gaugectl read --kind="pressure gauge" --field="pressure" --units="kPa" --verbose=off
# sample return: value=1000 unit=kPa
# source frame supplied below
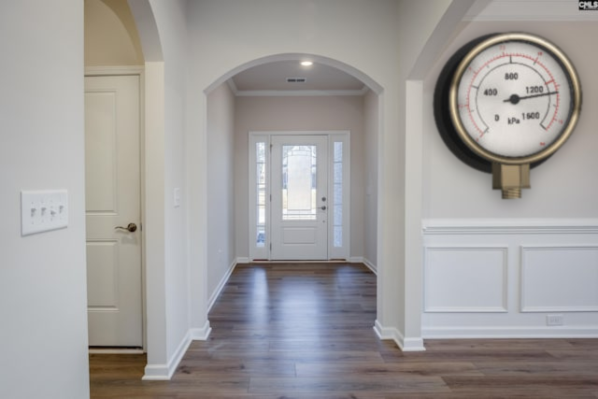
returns value=1300 unit=kPa
